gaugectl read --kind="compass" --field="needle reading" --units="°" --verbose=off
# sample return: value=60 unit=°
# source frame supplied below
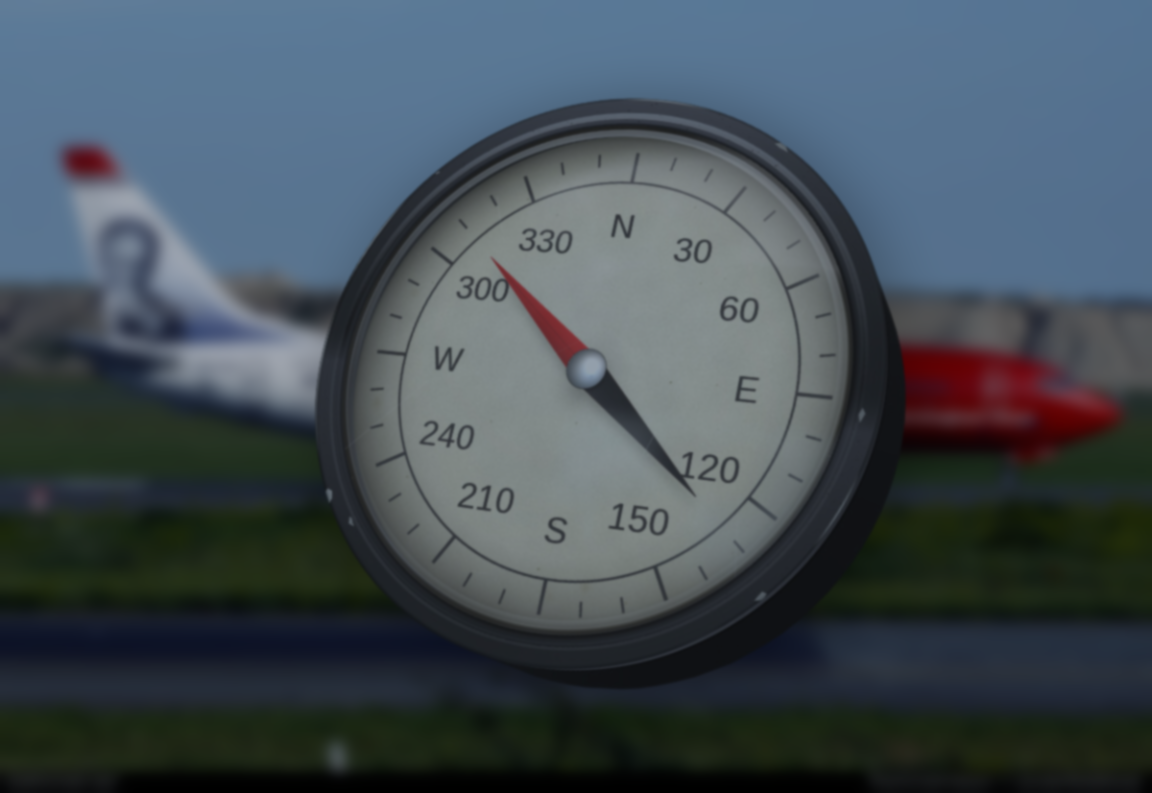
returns value=310 unit=°
